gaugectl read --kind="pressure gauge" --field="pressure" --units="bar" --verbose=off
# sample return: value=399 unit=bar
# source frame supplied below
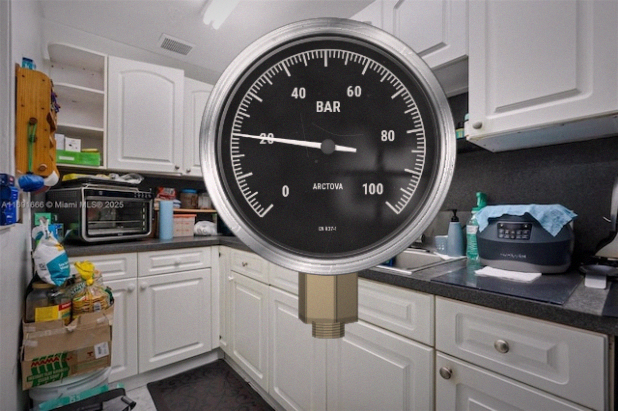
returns value=20 unit=bar
